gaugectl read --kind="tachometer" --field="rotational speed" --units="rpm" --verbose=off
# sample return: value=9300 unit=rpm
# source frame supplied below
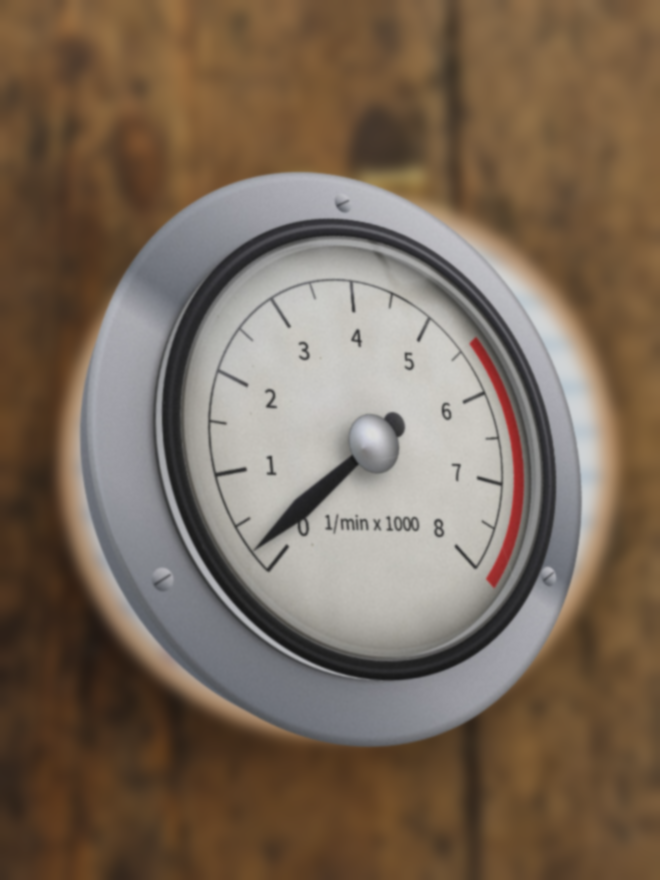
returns value=250 unit=rpm
